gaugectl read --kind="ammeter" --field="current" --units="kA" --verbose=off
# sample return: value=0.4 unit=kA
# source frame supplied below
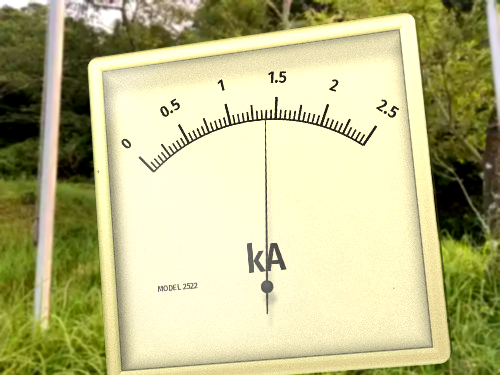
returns value=1.4 unit=kA
